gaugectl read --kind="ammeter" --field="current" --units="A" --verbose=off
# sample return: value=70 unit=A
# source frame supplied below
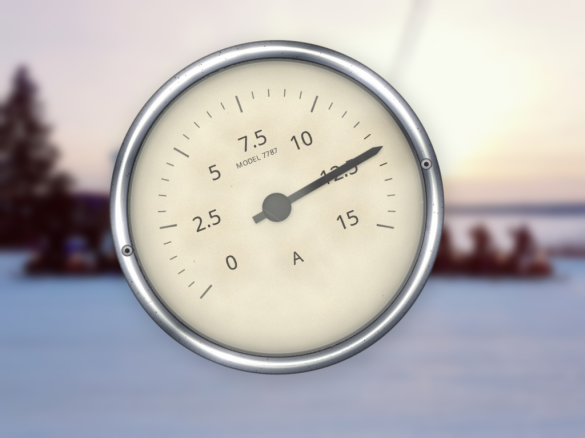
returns value=12.5 unit=A
